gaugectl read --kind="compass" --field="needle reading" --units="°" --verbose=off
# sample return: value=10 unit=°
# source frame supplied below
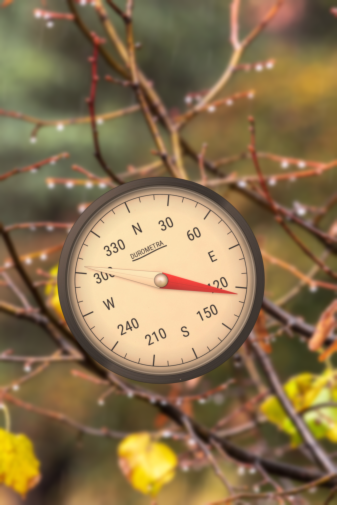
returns value=125 unit=°
